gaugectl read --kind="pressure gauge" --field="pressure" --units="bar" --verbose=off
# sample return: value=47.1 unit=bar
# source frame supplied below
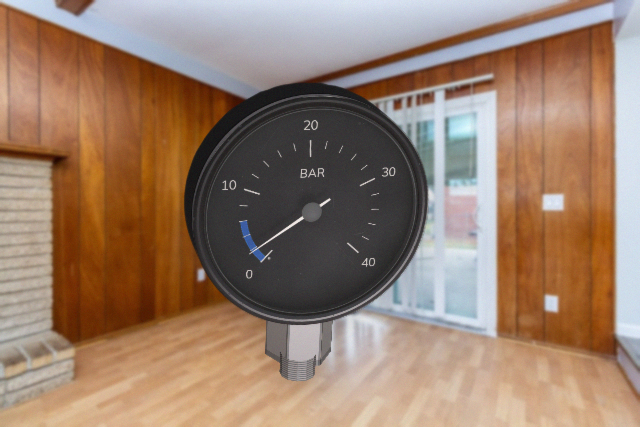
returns value=2 unit=bar
